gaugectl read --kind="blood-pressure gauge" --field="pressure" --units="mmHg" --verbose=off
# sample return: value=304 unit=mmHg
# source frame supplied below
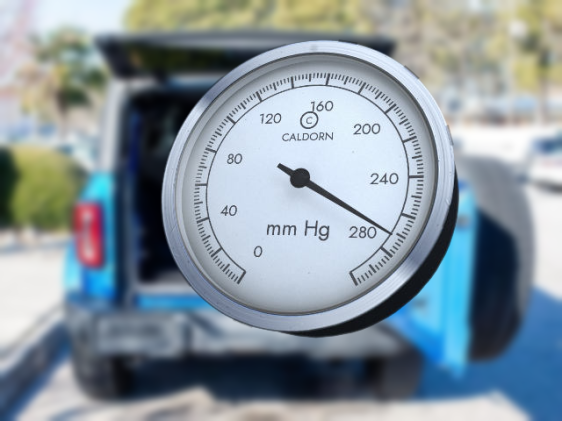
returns value=272 unit=mmHg
